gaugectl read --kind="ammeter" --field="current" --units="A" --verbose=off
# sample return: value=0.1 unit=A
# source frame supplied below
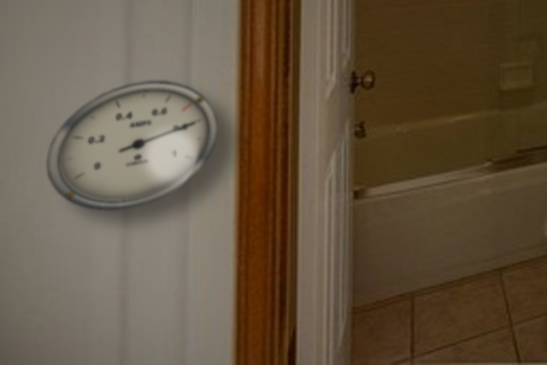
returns value=0.8 unit=A
